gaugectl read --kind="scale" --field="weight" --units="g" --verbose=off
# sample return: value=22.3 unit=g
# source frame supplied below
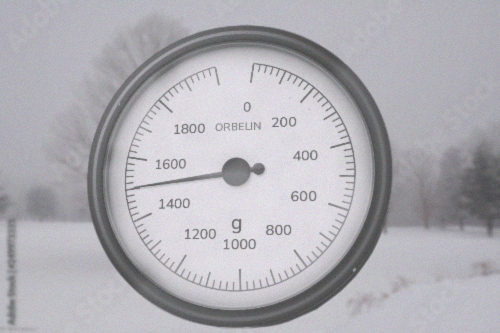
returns value=1500 unit=g
